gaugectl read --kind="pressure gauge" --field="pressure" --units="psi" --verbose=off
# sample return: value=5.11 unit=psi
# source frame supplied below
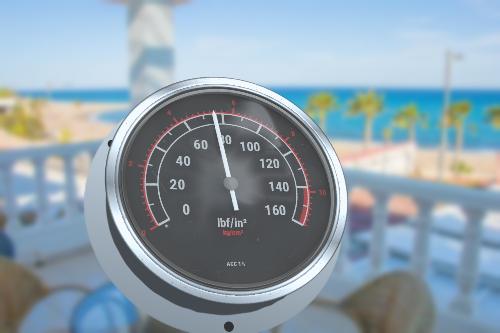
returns value=75 unit=psi
